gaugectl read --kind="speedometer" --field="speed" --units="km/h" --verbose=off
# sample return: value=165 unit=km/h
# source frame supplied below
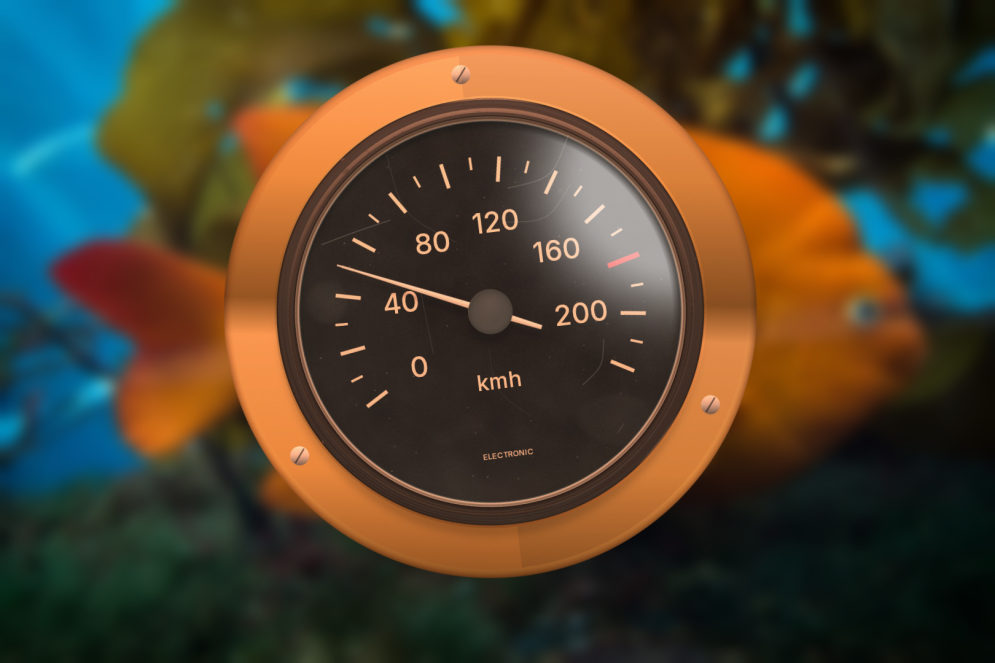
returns value=50 unit=km/h
